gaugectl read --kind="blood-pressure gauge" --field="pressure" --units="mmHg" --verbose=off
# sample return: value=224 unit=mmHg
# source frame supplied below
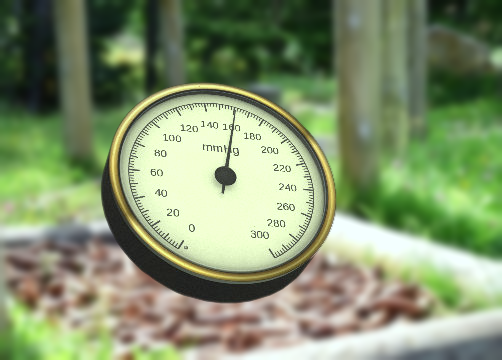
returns value=160 unit=mmHg
